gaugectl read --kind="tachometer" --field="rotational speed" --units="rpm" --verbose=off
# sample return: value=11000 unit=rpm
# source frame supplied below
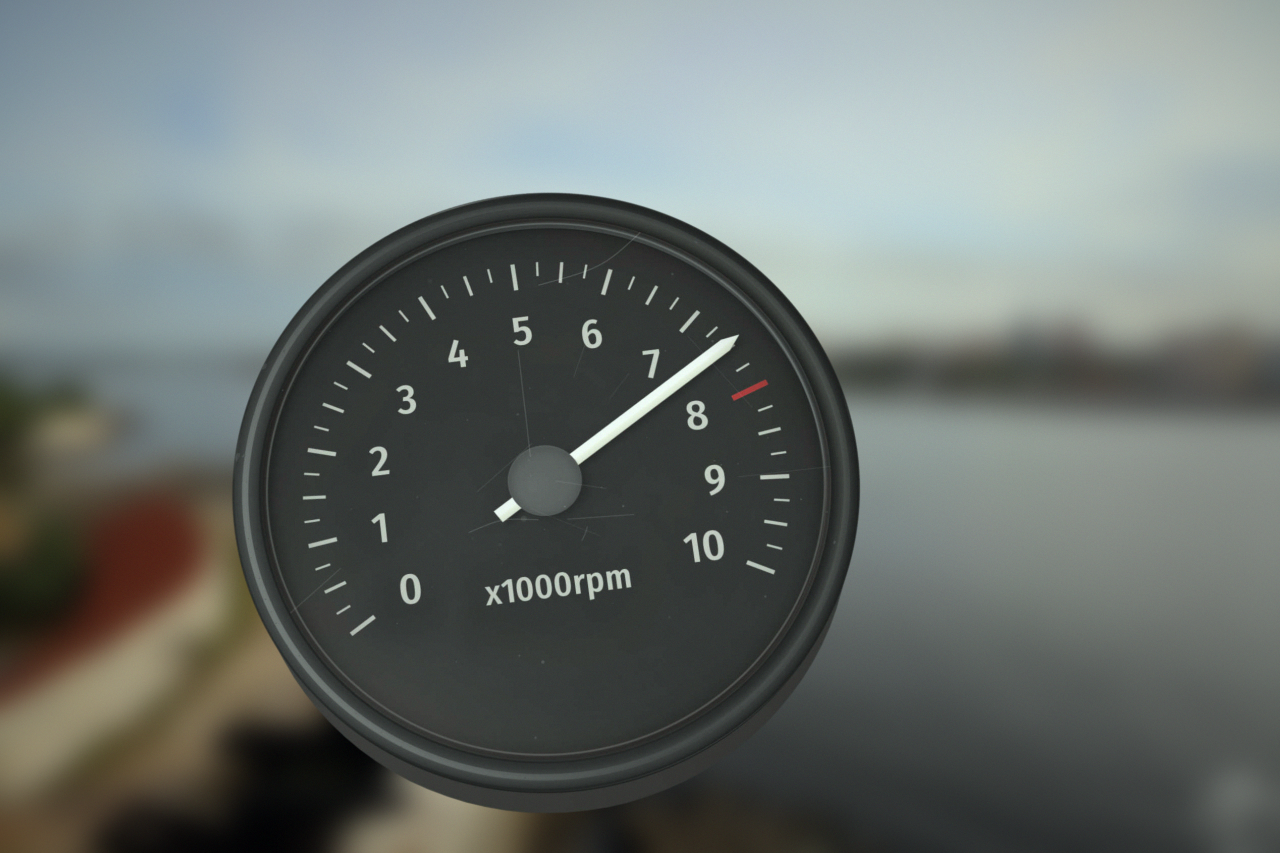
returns value=7500 unit=rpm
